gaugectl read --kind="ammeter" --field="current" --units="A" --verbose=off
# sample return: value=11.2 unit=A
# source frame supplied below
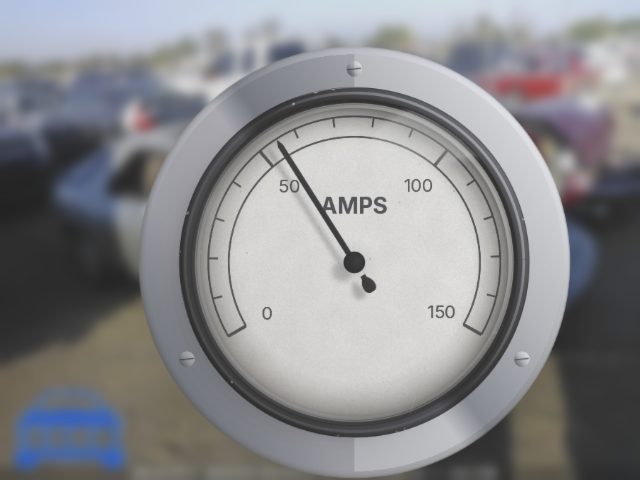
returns value=55 unit=A
